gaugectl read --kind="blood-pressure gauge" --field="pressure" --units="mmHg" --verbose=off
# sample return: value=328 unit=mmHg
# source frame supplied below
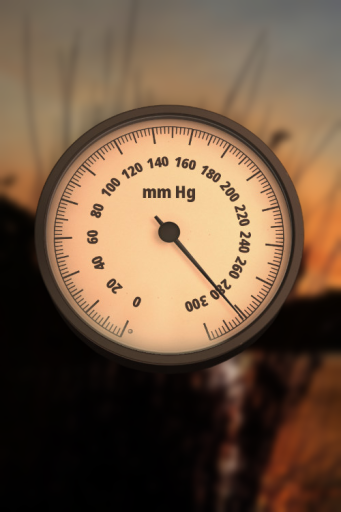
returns value=282 unit=mmHg
